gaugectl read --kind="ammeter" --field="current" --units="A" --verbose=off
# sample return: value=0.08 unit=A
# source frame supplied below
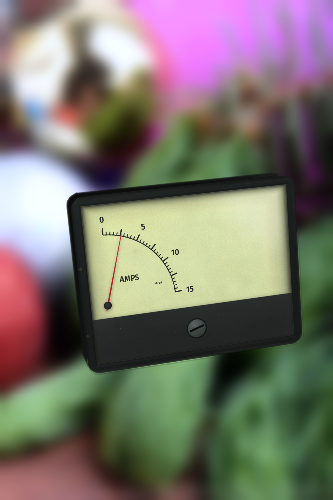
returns value=2.5 unit=A
